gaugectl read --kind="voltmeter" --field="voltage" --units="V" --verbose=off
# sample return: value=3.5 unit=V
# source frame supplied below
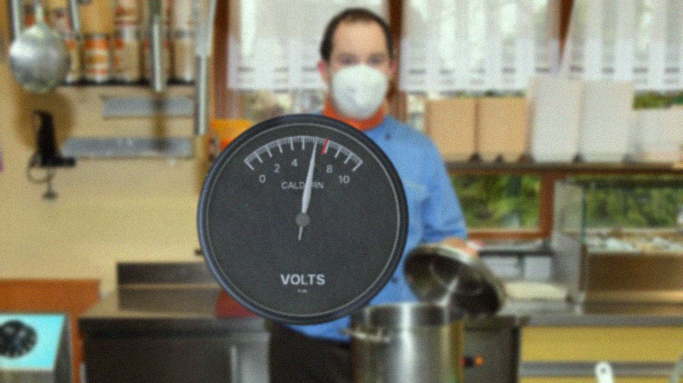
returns value=6 unit=V
